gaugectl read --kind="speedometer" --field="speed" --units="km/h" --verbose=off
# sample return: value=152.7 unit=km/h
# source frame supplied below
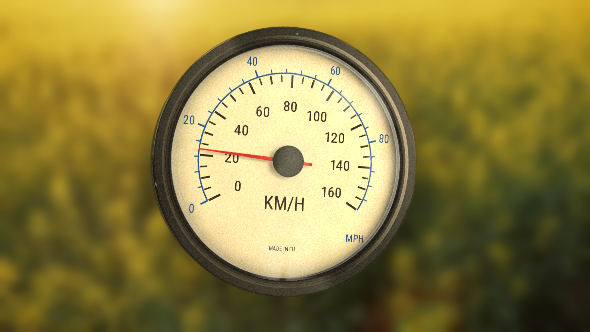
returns value=22.5 unit=km/h
